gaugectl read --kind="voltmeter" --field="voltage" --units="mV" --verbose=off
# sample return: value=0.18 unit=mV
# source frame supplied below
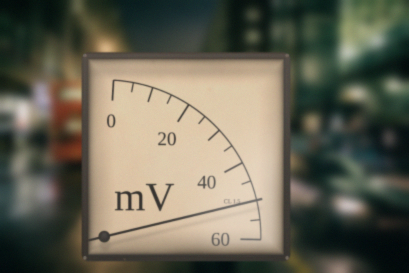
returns value=50 unit=mV
